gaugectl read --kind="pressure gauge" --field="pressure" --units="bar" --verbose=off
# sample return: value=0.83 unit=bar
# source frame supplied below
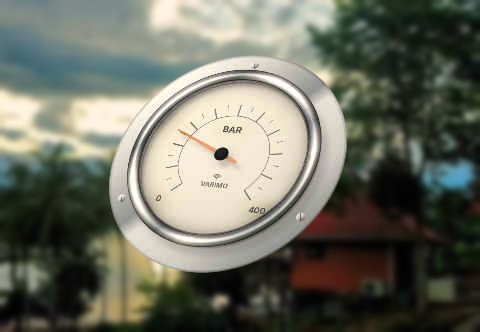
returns value=100 unit=bar
